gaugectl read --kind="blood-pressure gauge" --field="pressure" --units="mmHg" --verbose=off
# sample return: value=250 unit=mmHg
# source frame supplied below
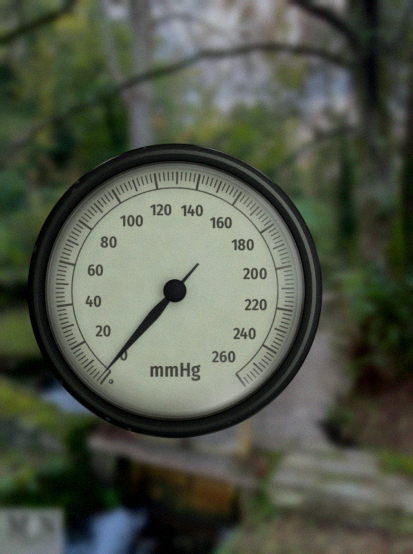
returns value=2 unit=mmHg
